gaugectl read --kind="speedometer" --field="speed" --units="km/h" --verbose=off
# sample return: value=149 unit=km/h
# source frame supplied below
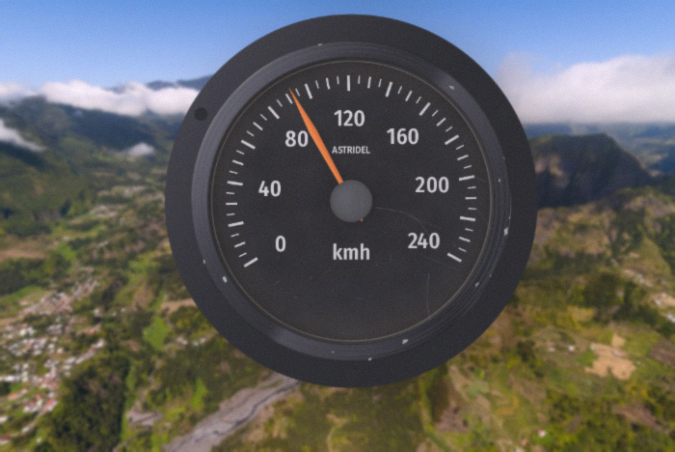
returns value=92.5 unit=km/h
